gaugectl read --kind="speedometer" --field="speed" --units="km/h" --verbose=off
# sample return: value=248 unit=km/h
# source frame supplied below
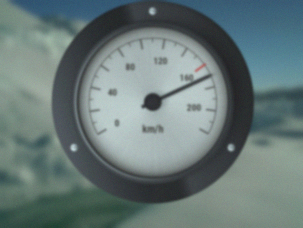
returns value=170 unit=km/h
